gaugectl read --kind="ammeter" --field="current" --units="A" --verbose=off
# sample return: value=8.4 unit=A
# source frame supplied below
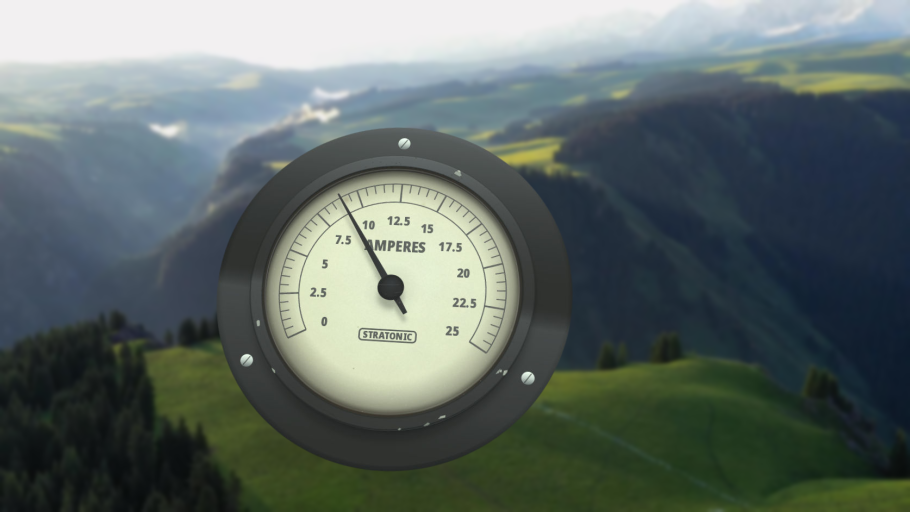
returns value=9 unit=A
